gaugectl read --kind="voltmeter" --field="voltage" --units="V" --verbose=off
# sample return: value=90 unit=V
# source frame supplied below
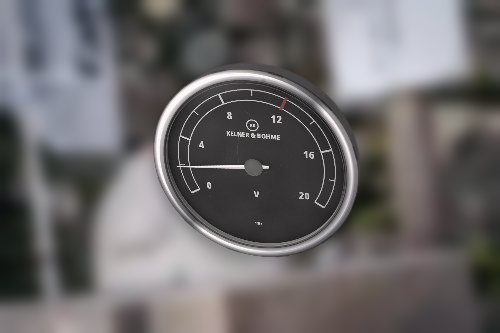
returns value=2 unit=V
